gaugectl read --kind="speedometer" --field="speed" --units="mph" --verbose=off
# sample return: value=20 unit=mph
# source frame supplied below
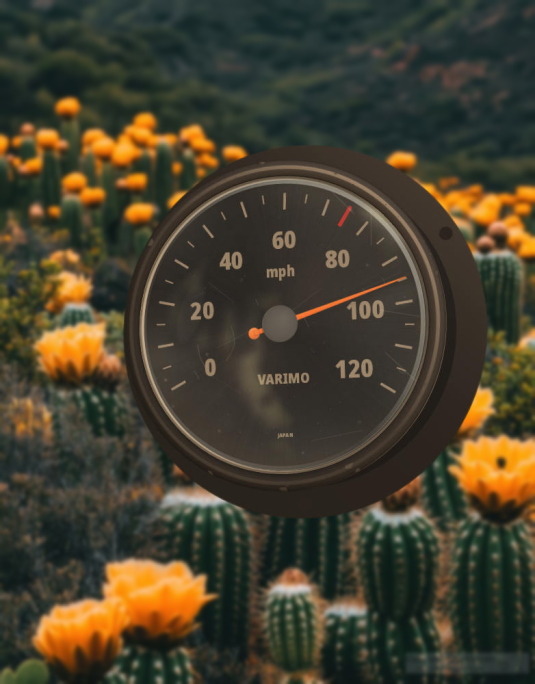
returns value=95 unit=mph
